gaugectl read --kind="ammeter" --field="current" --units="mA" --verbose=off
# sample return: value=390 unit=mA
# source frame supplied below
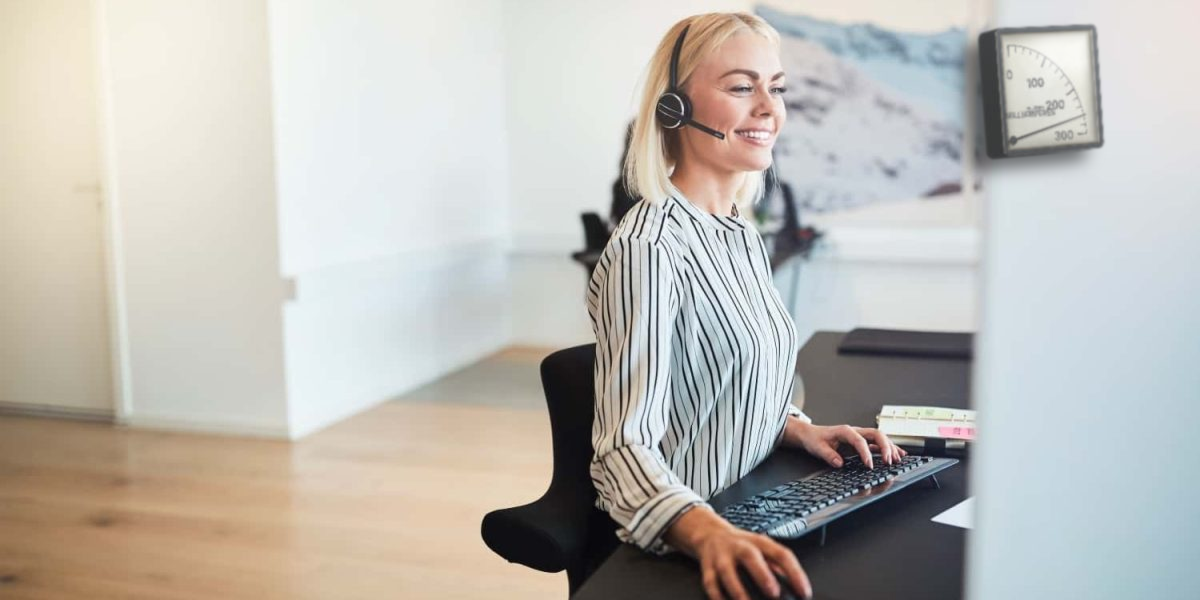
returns value=260 unit=mA
